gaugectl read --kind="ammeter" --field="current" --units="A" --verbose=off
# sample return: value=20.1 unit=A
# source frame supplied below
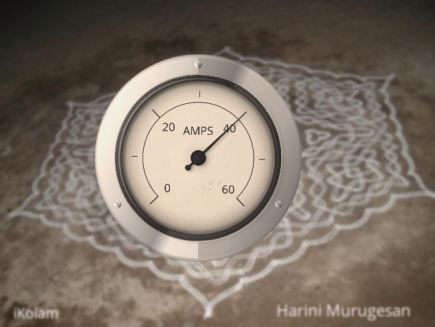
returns value=40 unit=A
